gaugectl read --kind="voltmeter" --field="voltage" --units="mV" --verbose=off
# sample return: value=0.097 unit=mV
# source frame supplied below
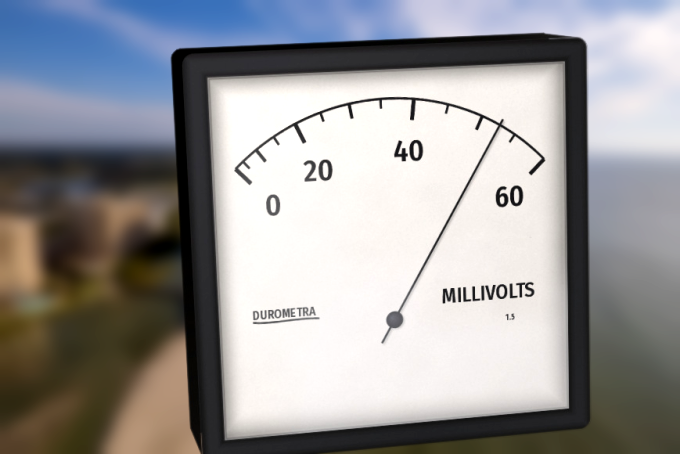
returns value=52.5 unit=mV
